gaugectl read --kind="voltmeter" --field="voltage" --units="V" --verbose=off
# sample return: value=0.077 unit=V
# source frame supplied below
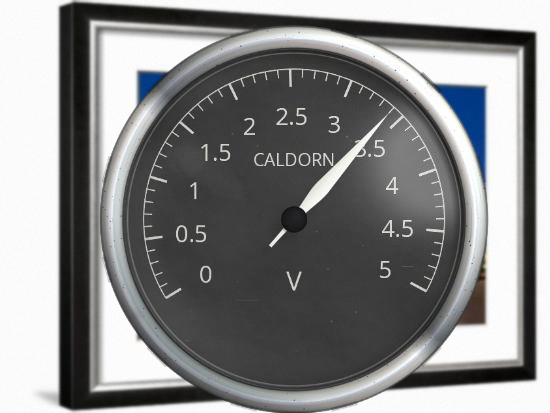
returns value=3.4 unit=V
